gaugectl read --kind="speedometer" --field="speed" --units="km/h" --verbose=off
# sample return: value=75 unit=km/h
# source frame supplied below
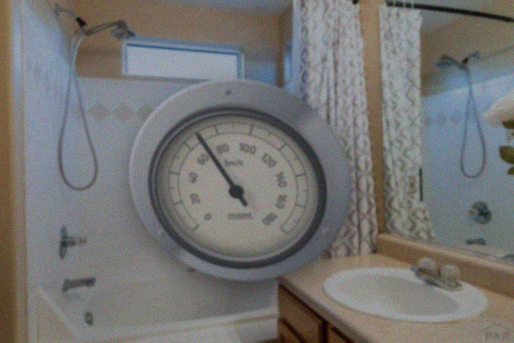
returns value=70 unit=km/h
